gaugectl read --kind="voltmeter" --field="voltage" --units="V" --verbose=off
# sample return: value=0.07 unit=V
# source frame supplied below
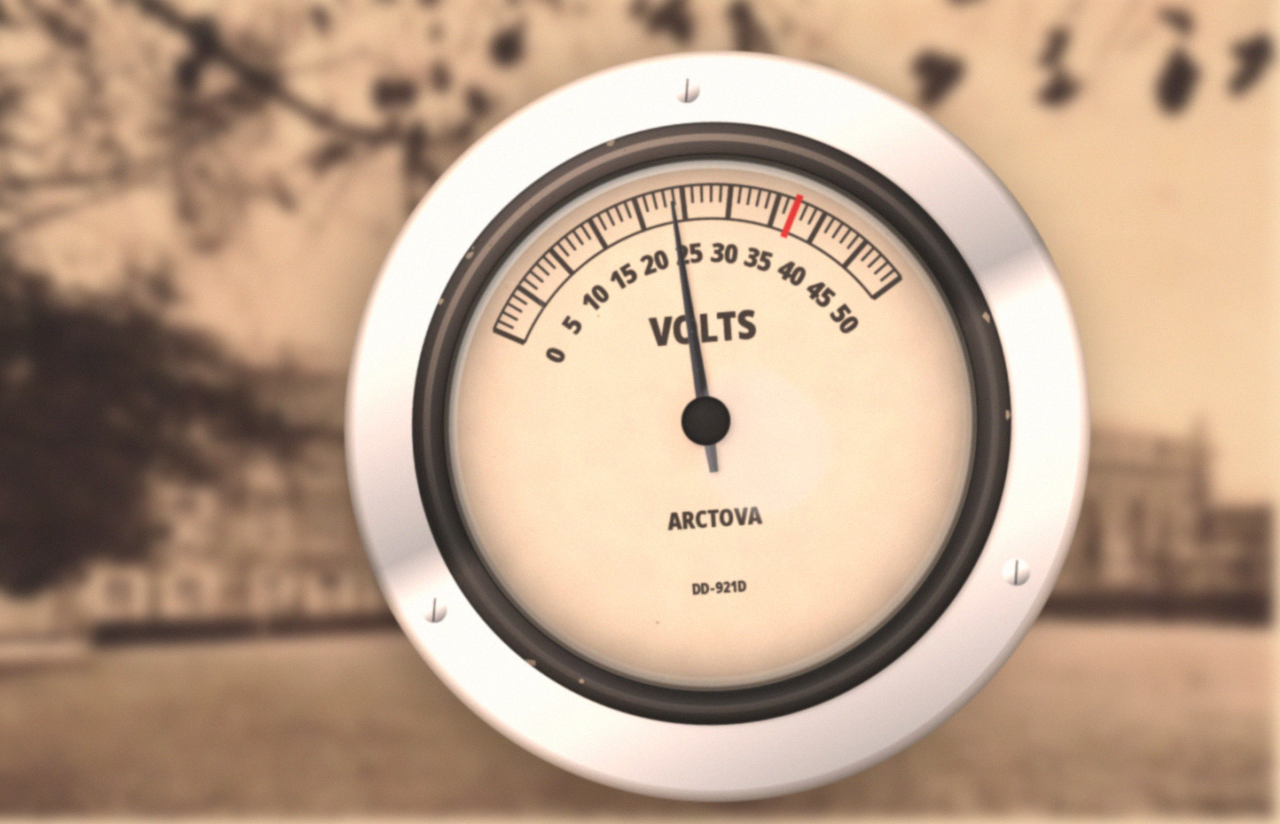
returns value=24 unit=V
